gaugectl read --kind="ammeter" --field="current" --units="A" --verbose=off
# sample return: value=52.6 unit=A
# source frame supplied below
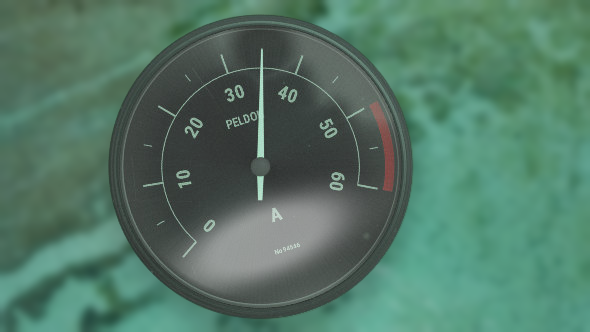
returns value=35 unit=A
